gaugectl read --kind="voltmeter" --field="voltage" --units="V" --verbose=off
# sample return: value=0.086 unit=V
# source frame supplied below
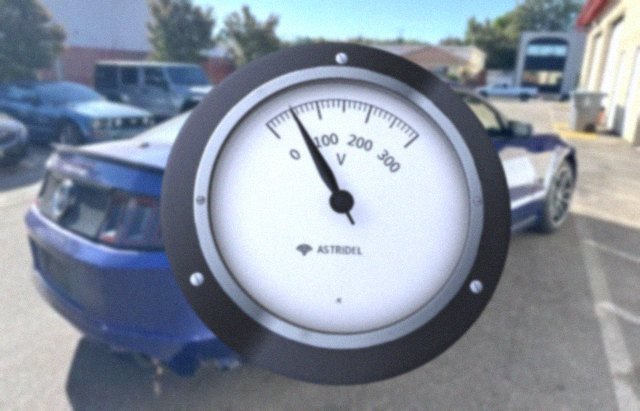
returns value=50 unit=V
